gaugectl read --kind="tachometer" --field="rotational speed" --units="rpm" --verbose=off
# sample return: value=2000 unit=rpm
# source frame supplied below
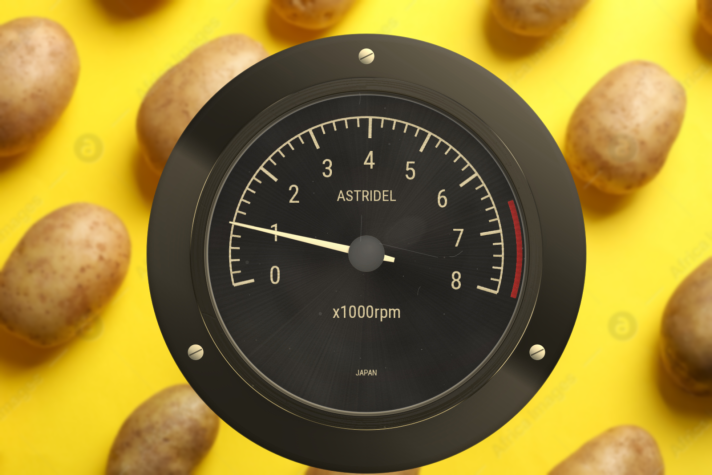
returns value=1000 unit=rpm
